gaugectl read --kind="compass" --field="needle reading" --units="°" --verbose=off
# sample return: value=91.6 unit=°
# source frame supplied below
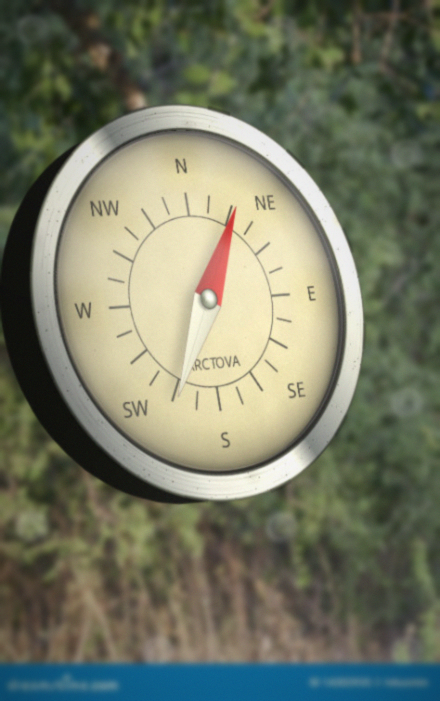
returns value=30 unit=°
